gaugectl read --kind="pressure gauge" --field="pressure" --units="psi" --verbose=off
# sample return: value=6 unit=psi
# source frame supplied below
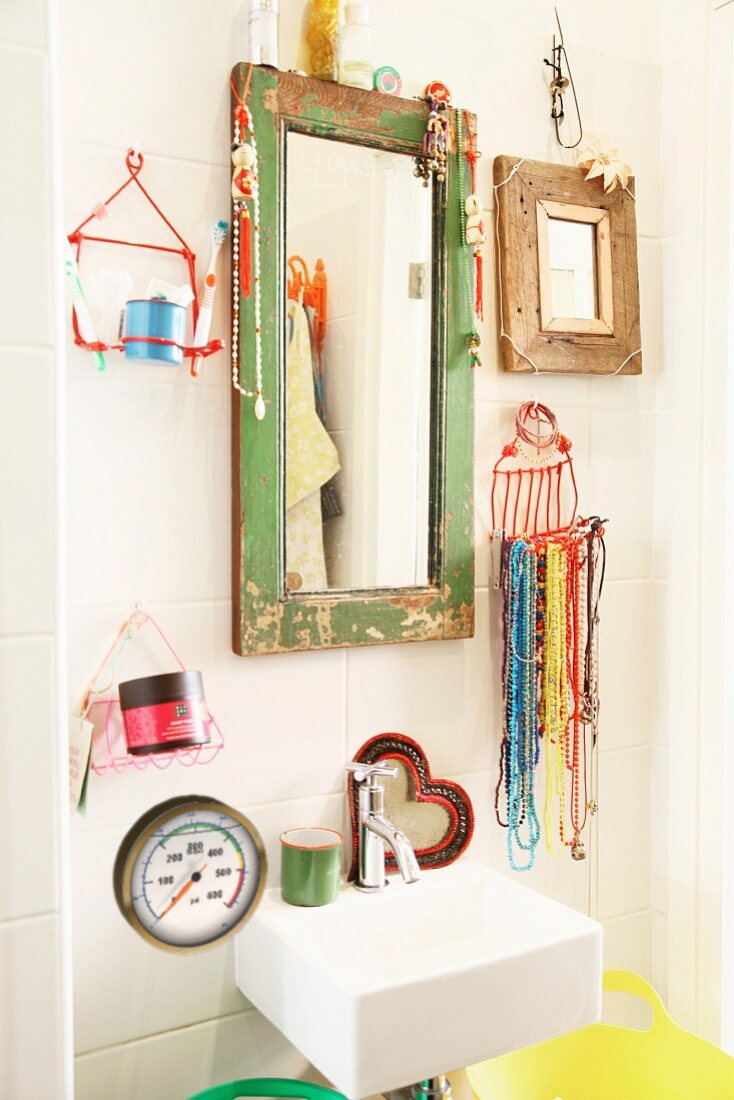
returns value=0 unit=psi
